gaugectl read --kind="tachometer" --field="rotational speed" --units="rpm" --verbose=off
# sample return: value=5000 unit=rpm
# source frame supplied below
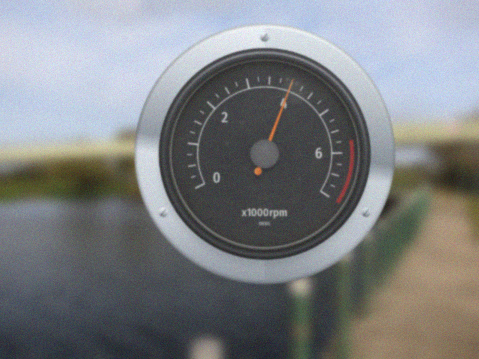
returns value=4000 unit=rpm
